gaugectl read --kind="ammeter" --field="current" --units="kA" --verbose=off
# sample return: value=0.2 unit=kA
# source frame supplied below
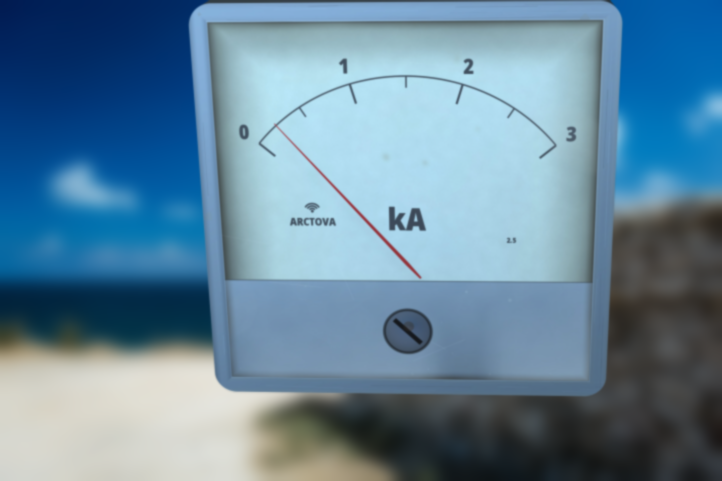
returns value=0.25 unit=kA
